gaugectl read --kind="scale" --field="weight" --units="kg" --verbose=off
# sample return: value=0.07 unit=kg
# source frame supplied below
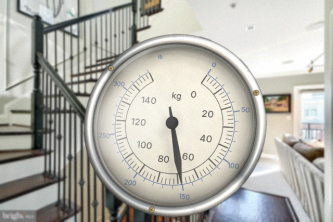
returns value=68 unit=kg
